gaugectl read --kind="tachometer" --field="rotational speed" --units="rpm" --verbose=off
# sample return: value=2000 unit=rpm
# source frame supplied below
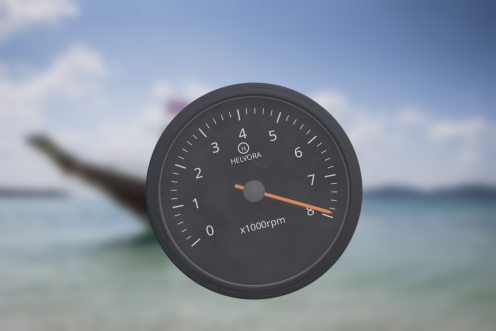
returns value=7900 unit=rpm
